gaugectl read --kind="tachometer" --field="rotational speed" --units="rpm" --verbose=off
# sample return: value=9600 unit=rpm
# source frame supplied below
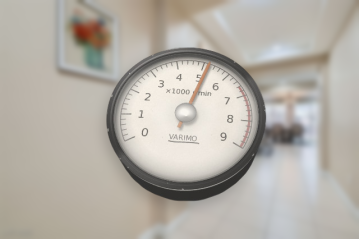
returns value=5200 unit=rpm
